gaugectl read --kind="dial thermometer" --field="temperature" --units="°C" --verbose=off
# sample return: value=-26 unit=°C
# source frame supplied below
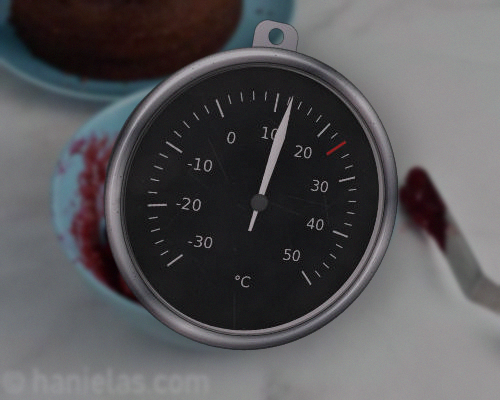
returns value=12 unit=°C
